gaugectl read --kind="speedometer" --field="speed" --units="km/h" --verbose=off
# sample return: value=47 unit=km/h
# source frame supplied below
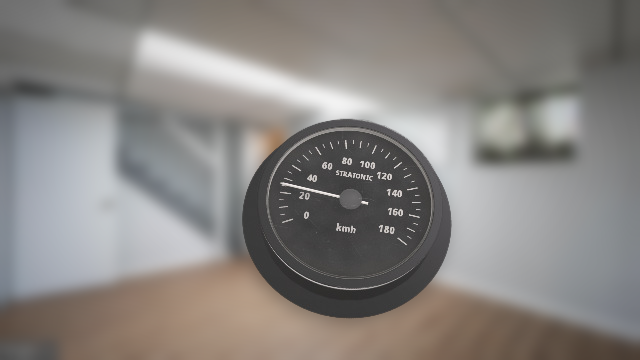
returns value=25 unit=km/h
